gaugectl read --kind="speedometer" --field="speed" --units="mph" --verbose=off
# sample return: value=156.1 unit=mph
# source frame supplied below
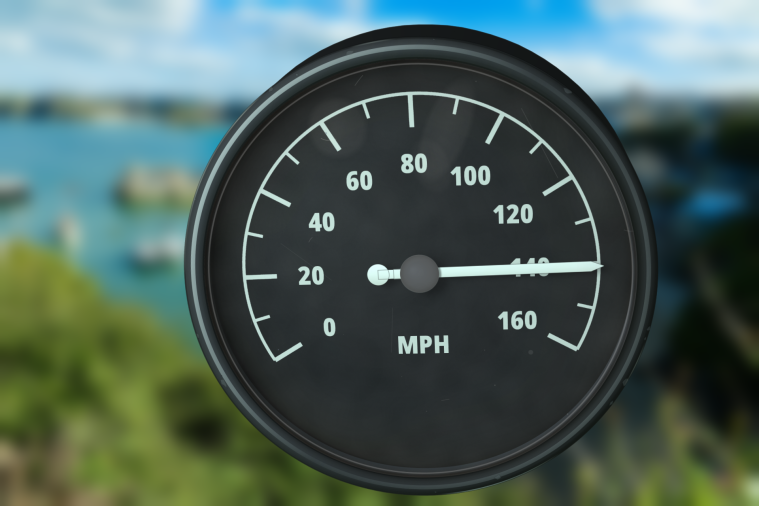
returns value=140 unit=mph
